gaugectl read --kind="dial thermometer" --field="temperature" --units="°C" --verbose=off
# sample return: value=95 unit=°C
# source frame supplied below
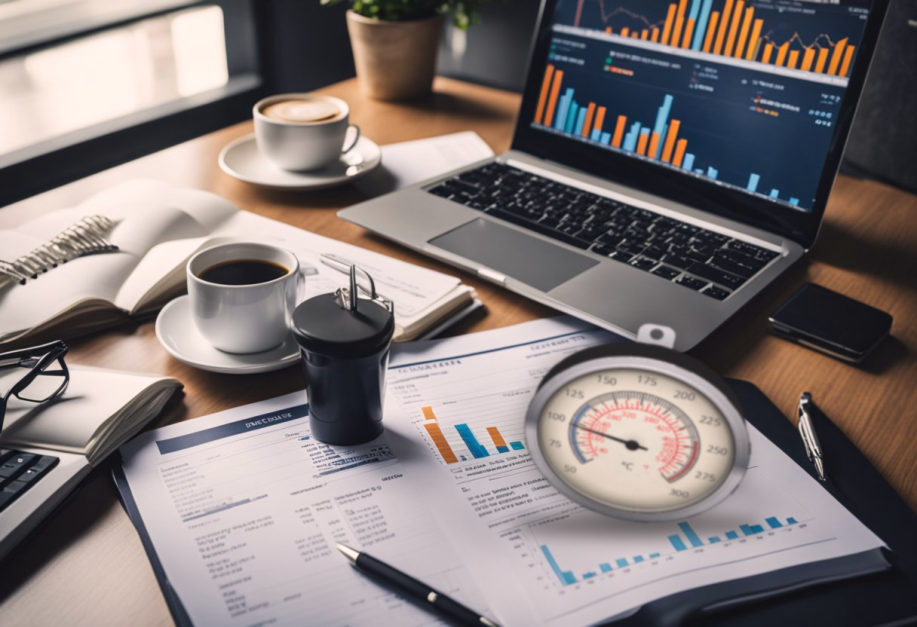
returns value=100 unit=°C
